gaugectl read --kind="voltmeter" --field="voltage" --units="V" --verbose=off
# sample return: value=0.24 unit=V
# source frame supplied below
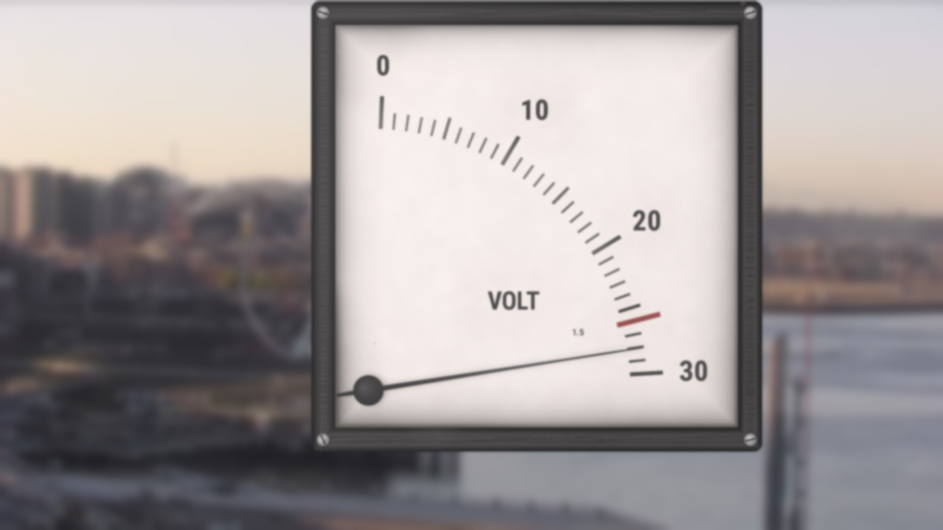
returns value=28 unit=V
